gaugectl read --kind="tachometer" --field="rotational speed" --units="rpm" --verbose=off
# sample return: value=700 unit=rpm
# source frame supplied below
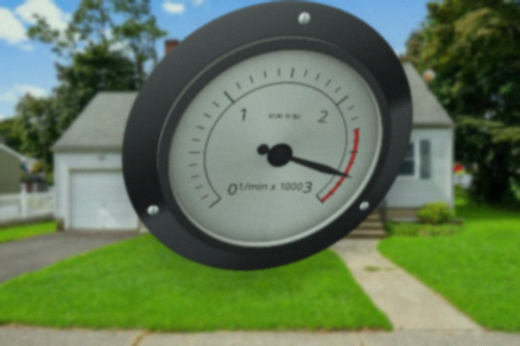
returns value=2700 unit=rpm
